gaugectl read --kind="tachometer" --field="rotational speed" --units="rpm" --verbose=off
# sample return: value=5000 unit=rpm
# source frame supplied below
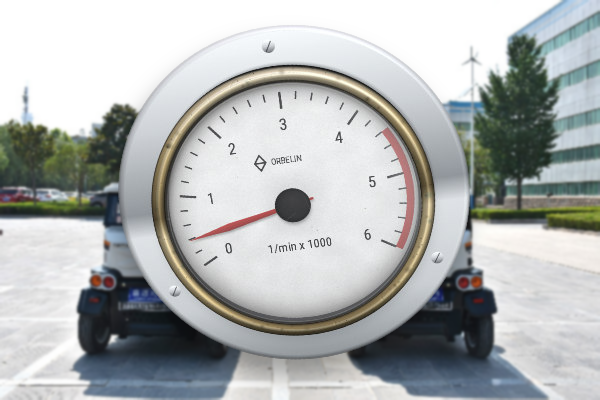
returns value=400 unit=rpm
